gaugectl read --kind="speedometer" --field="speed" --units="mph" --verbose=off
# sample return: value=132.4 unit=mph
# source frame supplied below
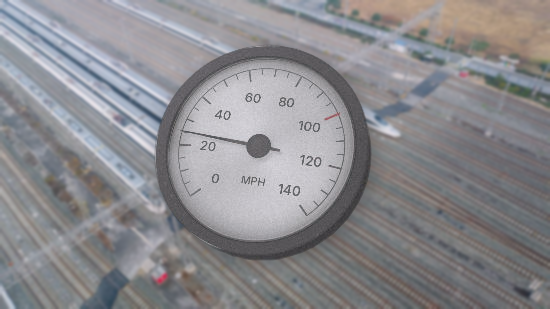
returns value=25 unit=mph
